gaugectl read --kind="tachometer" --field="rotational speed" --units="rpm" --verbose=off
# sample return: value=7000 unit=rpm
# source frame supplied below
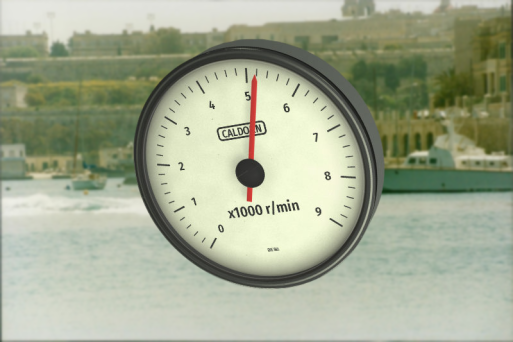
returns value=5200 unit=rpm
